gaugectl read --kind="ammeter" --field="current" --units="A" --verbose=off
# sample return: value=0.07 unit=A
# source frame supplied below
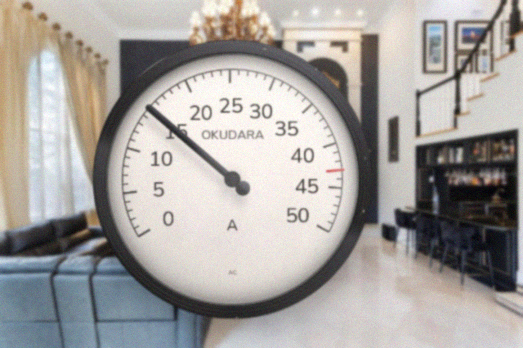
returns value=15 unit=A
